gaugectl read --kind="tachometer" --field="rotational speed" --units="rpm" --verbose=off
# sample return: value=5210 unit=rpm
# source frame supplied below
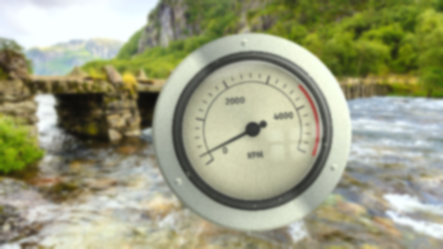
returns value=200 unit=rpm
